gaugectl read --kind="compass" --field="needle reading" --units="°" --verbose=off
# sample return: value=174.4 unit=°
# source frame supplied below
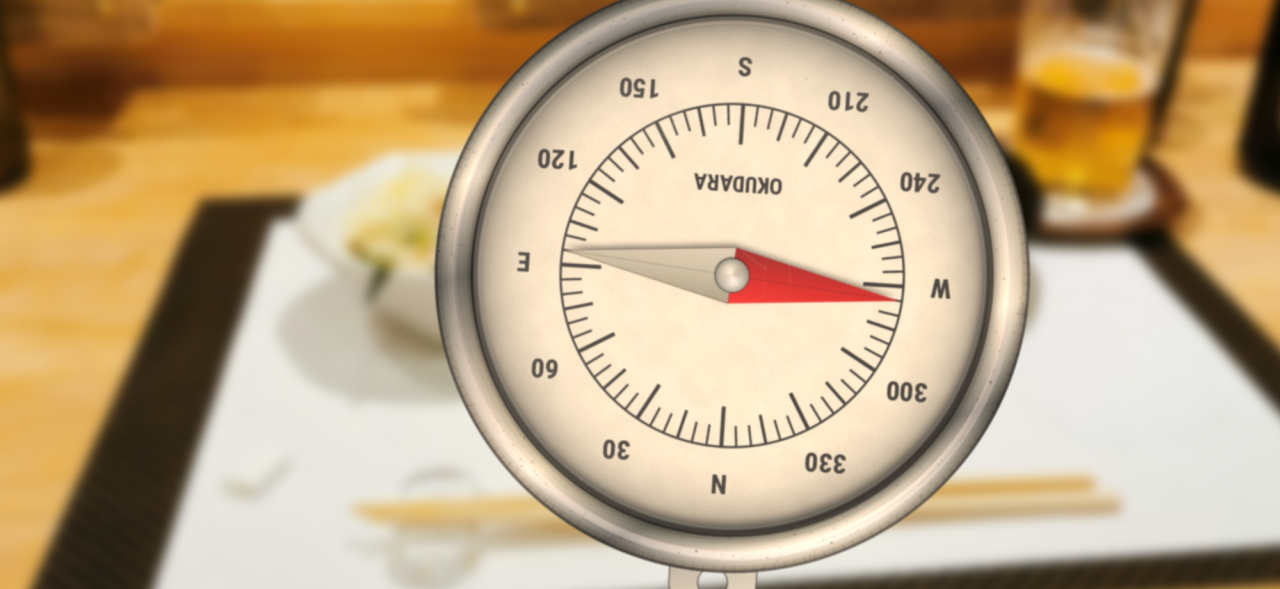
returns value=275 unit=°
